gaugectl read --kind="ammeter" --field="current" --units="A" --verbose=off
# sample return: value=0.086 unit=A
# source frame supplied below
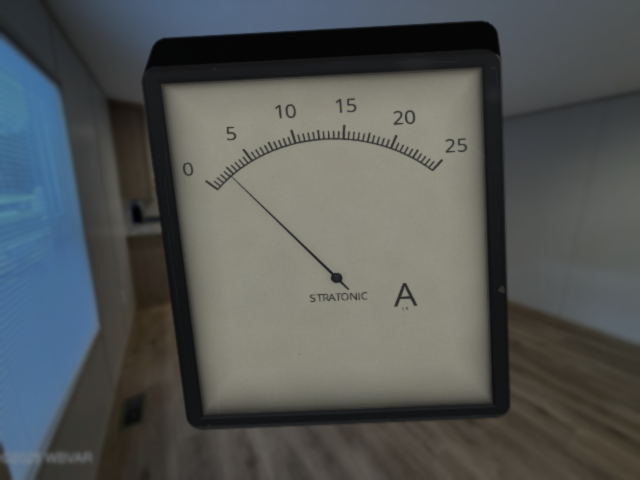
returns value=2.5 unit=A
